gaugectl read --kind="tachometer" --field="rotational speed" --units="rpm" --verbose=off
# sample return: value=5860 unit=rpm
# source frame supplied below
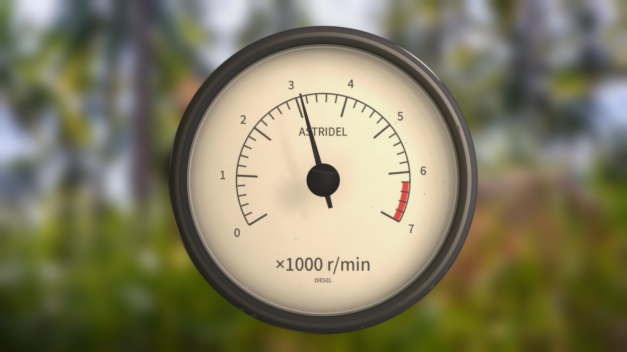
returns value=3100 unit=rpm
